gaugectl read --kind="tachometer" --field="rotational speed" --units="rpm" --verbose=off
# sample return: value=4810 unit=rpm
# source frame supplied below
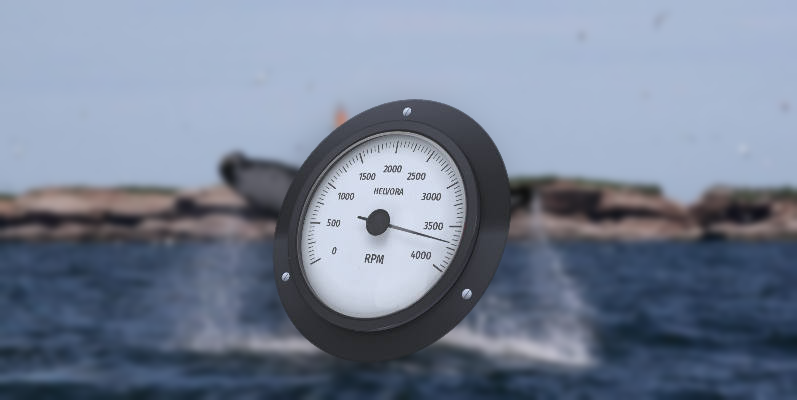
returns value=3700 unit=rpm
